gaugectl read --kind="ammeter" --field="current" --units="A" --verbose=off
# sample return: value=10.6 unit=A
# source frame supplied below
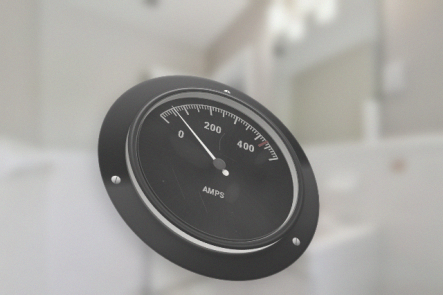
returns value=50 unit=A
